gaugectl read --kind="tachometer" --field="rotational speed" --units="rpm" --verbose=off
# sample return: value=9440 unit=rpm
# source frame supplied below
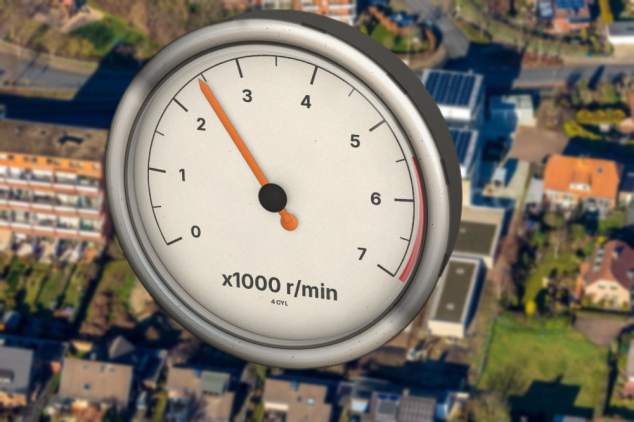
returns value=2500 unit=rpm
